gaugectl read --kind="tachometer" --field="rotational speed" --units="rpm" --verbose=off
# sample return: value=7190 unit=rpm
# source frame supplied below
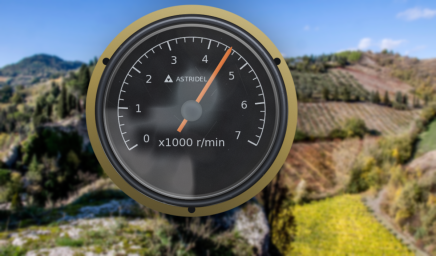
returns value=4500 unit=rpm
